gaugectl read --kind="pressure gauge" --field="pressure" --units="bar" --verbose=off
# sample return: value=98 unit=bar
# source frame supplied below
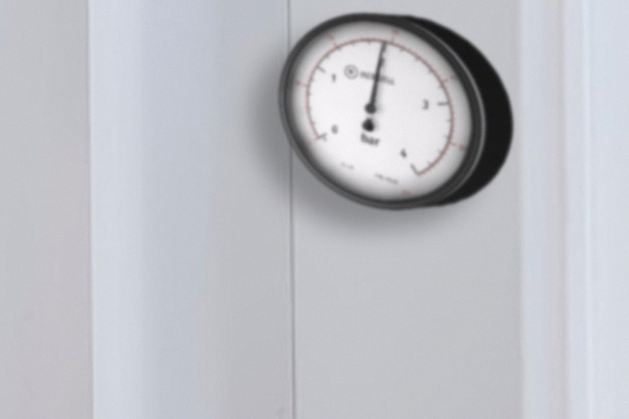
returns value=2 unit=bar
